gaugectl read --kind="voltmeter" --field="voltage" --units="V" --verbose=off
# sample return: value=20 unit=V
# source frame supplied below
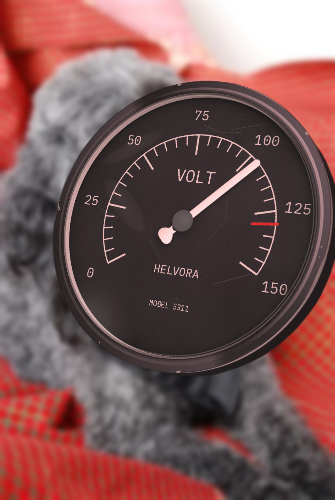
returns value=105 unit=V
